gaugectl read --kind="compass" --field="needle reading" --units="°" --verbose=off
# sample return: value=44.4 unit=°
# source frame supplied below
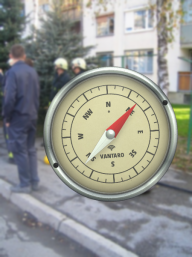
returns value=45 unit=°
